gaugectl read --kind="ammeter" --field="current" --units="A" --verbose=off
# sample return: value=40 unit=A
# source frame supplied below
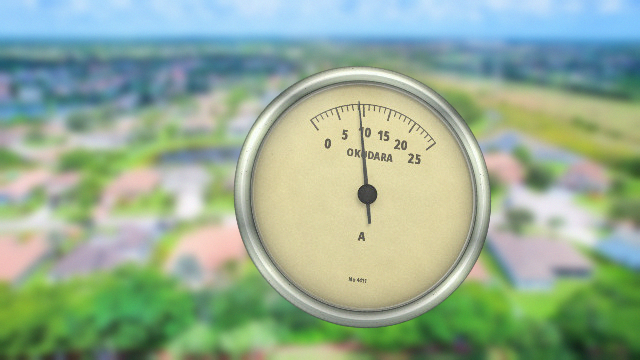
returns value=9 unit=A
